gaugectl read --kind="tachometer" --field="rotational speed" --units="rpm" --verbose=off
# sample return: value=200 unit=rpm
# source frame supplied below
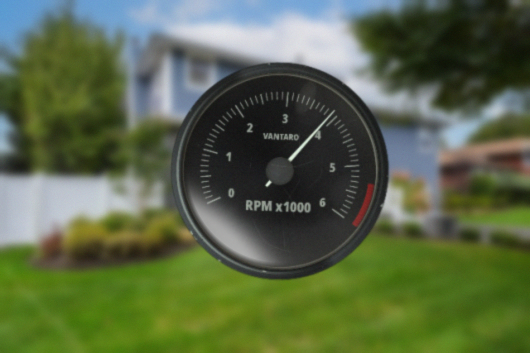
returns value=3900 unit=rpm
